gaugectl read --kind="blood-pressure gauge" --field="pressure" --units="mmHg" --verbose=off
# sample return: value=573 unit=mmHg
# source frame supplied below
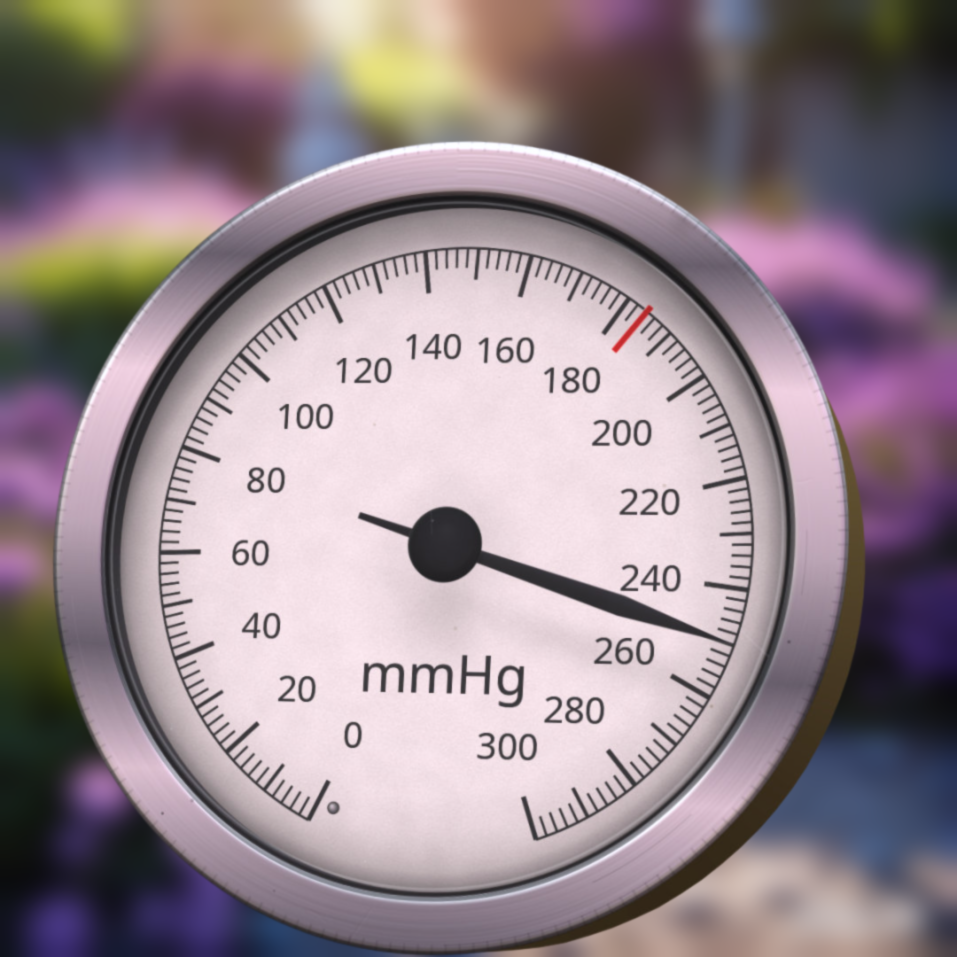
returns value=250 unit=mmHg
